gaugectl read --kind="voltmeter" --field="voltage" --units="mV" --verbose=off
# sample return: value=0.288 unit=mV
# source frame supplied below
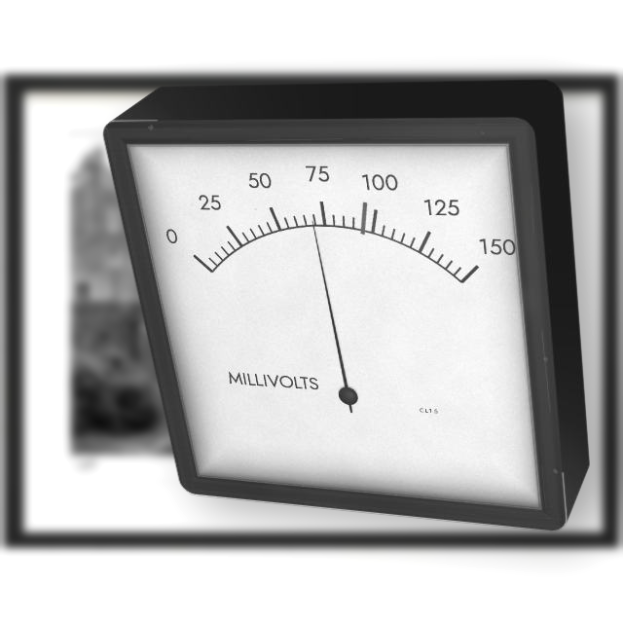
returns value=70 unit=mV
